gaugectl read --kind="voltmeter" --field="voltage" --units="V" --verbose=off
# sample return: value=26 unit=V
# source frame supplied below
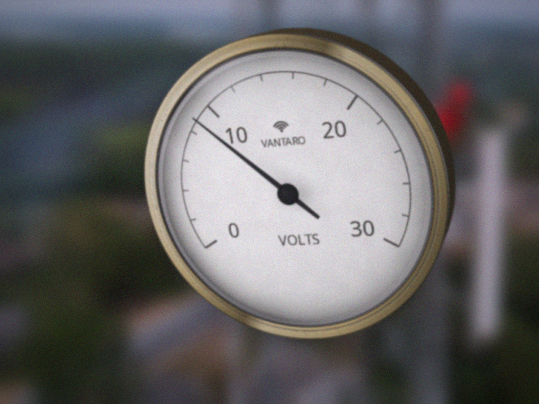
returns value=9 unit=V
